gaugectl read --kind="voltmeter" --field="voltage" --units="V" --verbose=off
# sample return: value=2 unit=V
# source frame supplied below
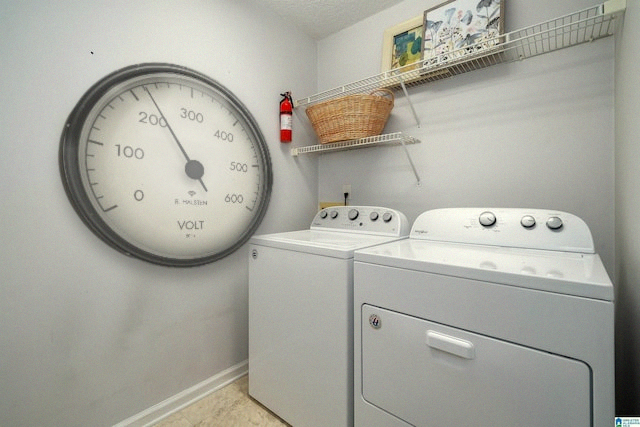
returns value=220 unit=V
